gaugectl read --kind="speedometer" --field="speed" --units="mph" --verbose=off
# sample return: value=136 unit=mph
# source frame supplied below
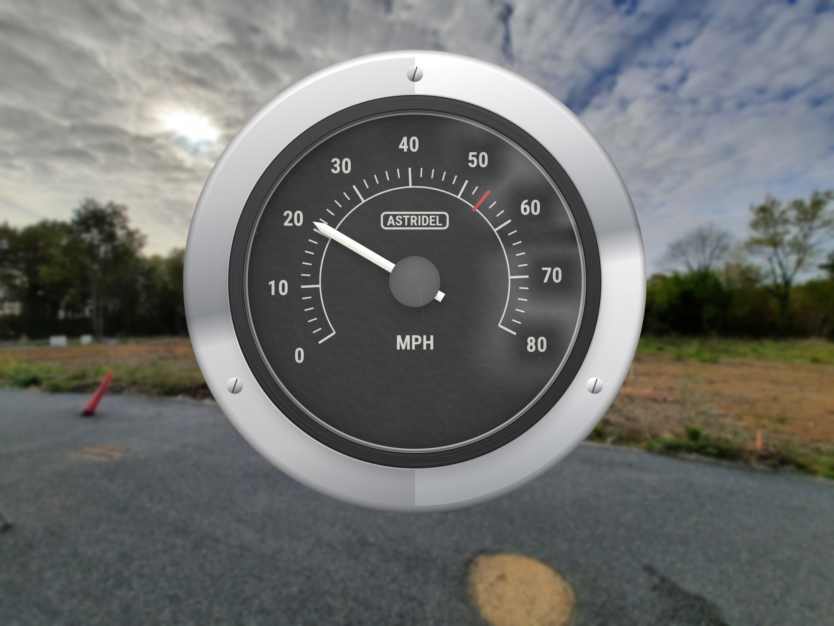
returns value=21 unit=mph
